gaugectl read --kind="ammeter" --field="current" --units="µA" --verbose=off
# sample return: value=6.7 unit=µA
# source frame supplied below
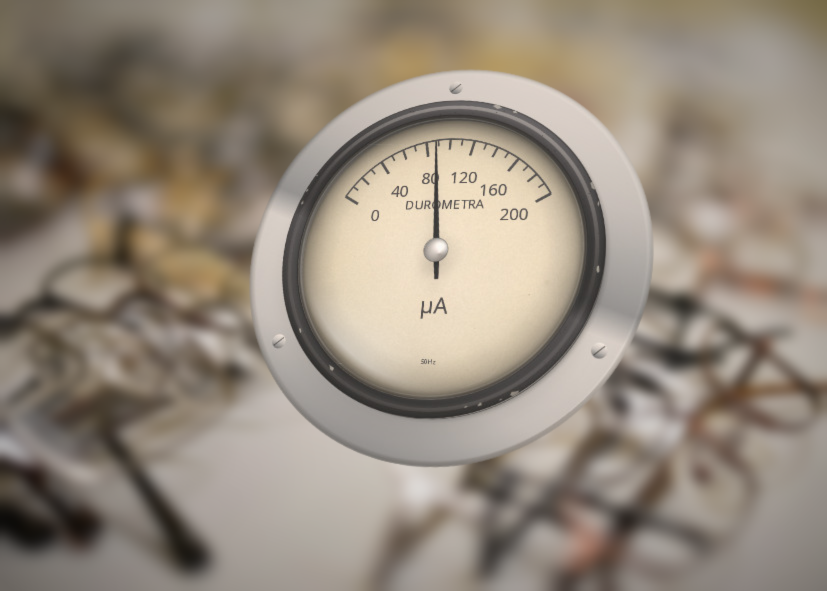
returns value=90 unit=µA
